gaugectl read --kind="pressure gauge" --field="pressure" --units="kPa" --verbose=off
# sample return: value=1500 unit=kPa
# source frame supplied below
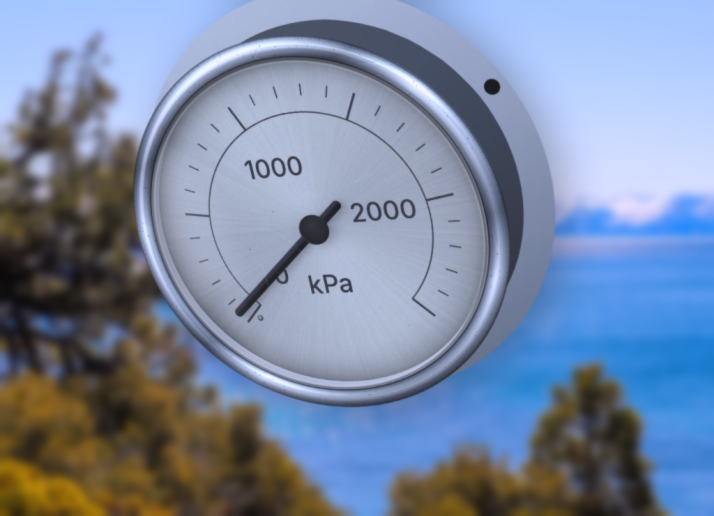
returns value=50 unit=kPa
